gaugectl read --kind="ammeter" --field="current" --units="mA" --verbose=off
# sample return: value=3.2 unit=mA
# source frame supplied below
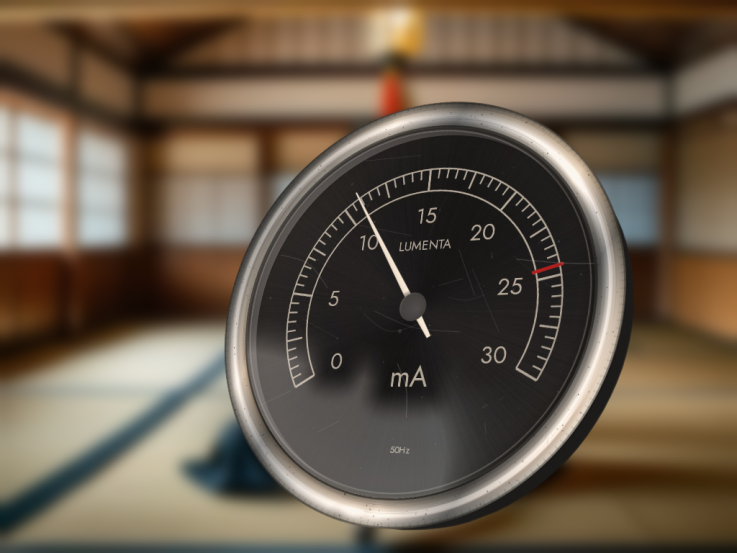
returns value=11 unit=mA
